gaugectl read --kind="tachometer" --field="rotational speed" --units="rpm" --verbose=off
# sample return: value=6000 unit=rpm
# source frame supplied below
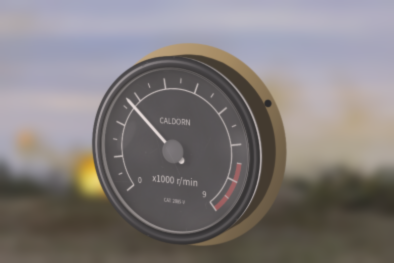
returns value=2750 unit=rpm
